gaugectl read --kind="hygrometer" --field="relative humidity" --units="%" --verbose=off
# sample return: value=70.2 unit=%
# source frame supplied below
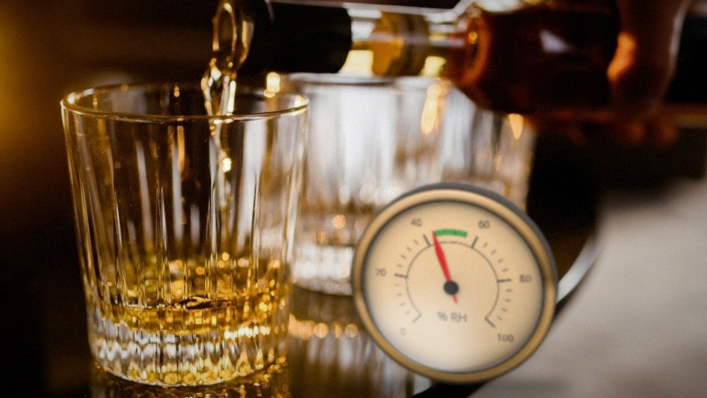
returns value=44 unit=%
